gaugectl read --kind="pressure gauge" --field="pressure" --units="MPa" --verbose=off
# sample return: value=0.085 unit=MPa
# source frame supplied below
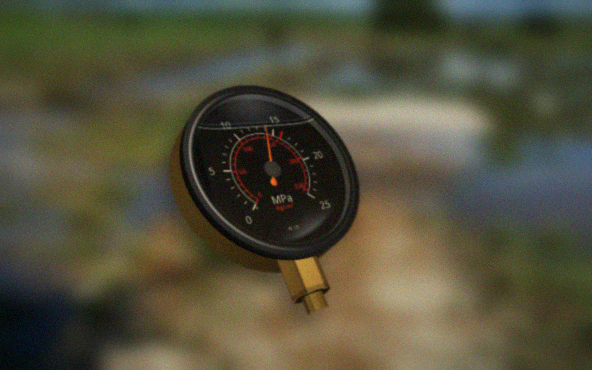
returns value=14 unit=MPa
